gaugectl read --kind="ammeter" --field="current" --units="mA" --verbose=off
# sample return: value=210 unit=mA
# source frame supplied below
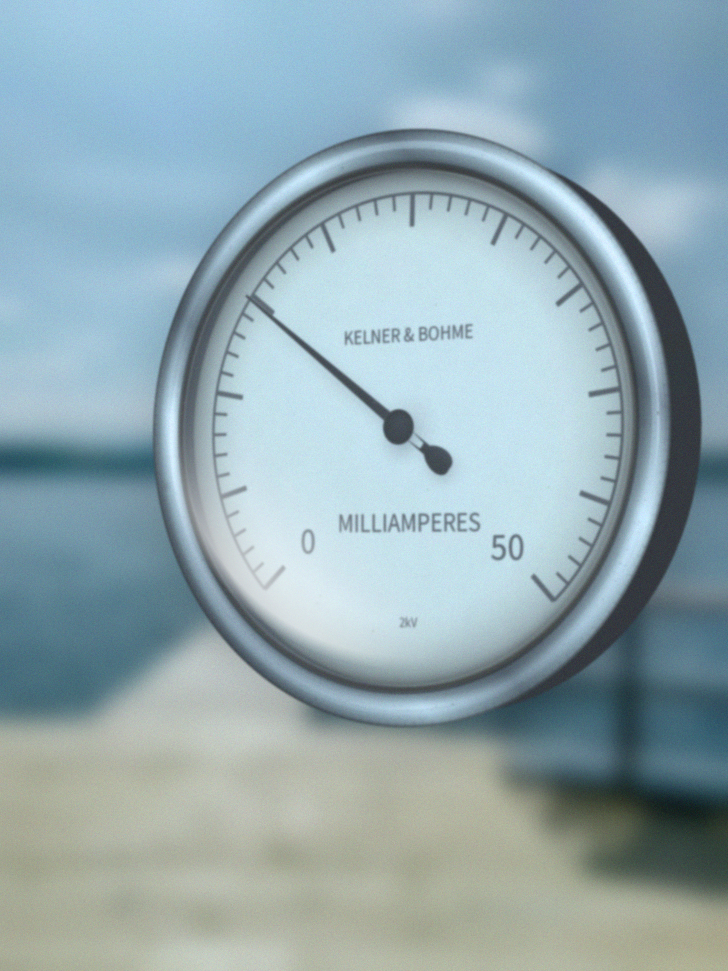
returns value=15 unit=mA
